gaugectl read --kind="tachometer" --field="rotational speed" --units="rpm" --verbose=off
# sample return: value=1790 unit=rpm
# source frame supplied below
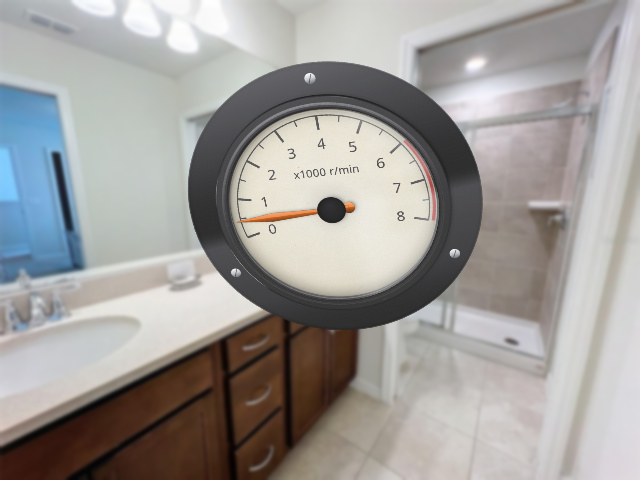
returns value=500 unit=rpm
